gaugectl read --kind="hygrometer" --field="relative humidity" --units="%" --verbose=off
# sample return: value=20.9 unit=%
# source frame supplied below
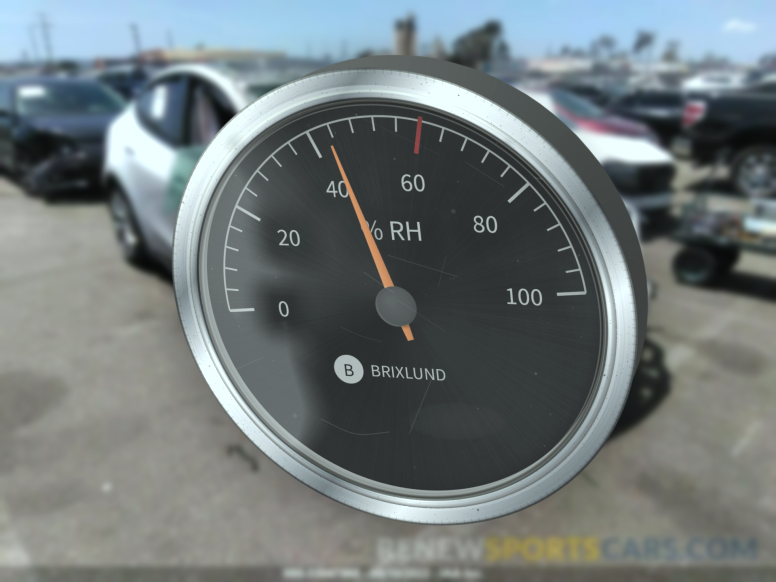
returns value=44 unit=%
